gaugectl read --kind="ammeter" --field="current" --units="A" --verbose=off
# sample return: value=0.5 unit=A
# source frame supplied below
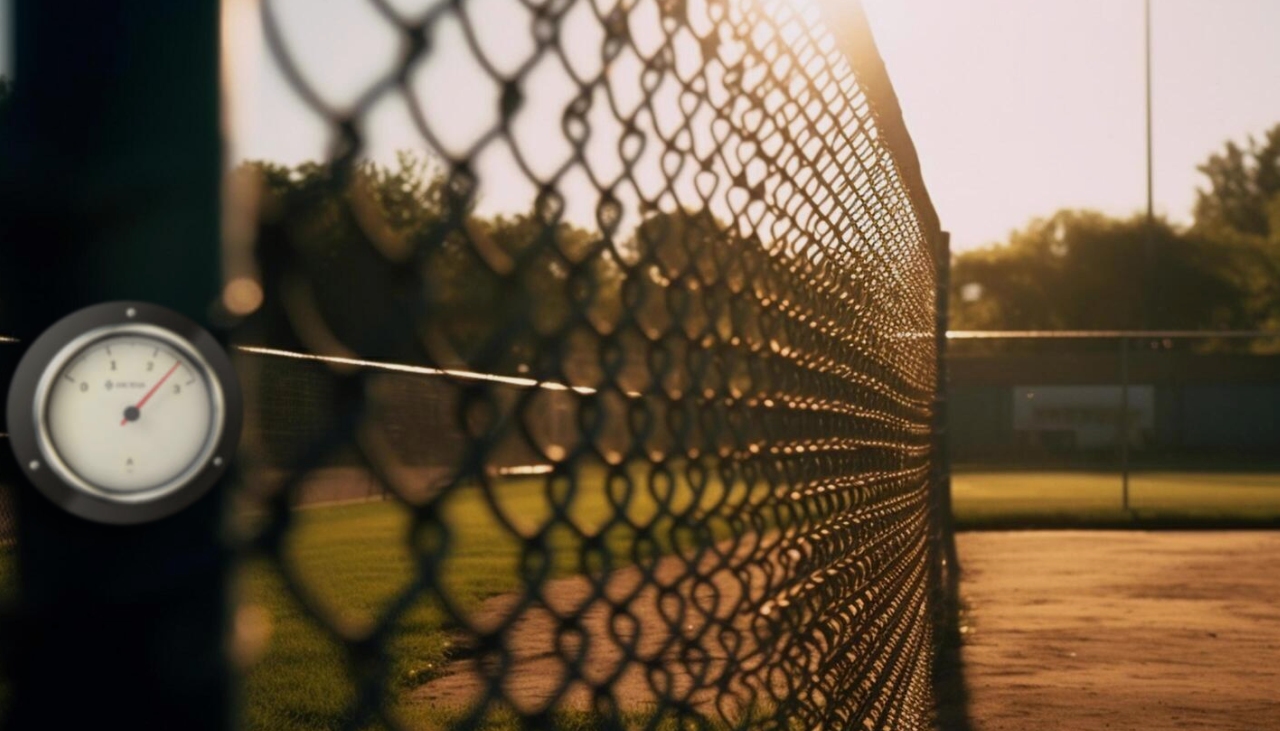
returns value=2.5 unit=A
